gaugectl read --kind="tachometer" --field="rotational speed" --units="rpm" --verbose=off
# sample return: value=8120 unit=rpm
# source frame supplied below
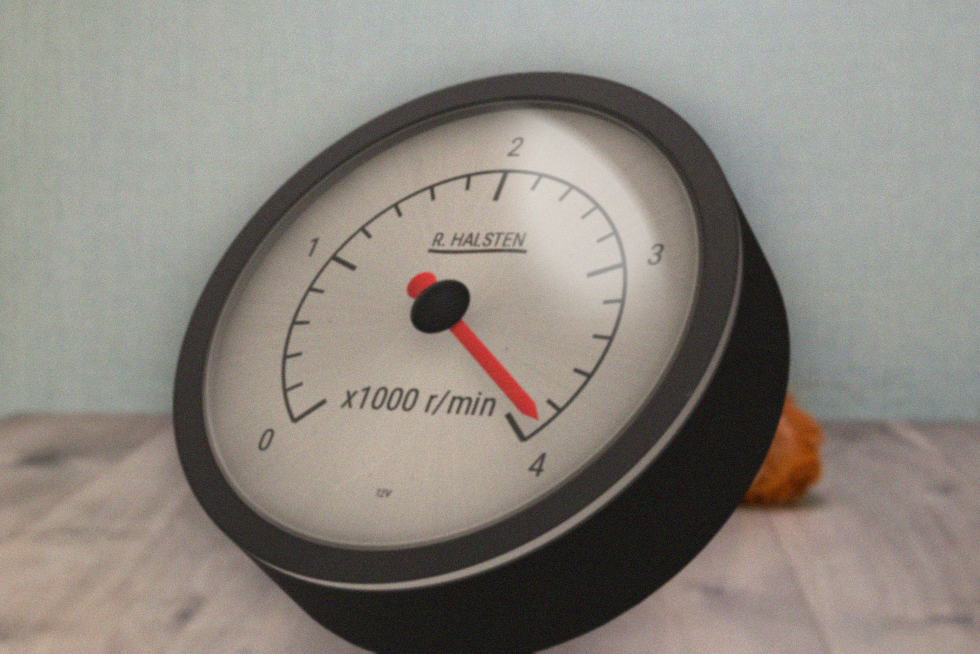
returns value=3900 unit=rpm
